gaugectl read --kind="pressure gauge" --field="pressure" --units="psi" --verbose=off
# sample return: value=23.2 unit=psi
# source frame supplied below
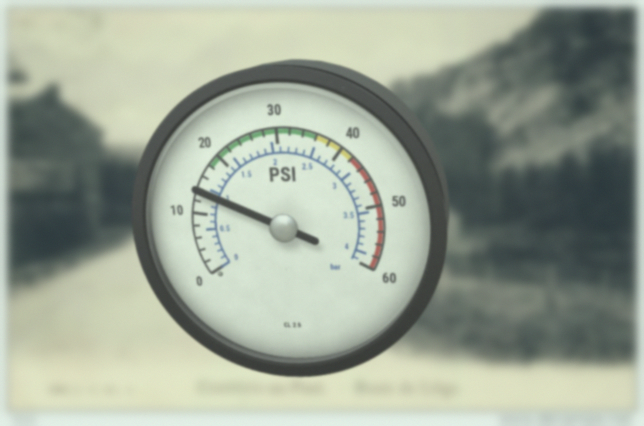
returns value=14 unit=psi
